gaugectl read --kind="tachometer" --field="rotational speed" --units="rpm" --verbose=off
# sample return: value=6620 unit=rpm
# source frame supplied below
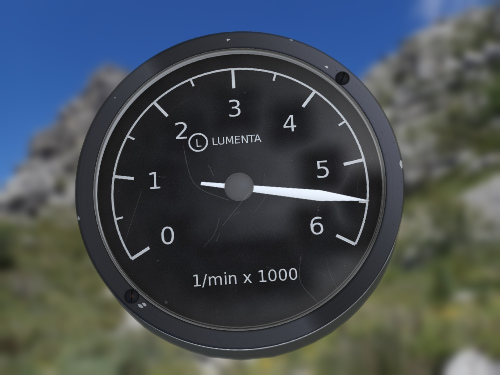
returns value=5500 unit=rpm
